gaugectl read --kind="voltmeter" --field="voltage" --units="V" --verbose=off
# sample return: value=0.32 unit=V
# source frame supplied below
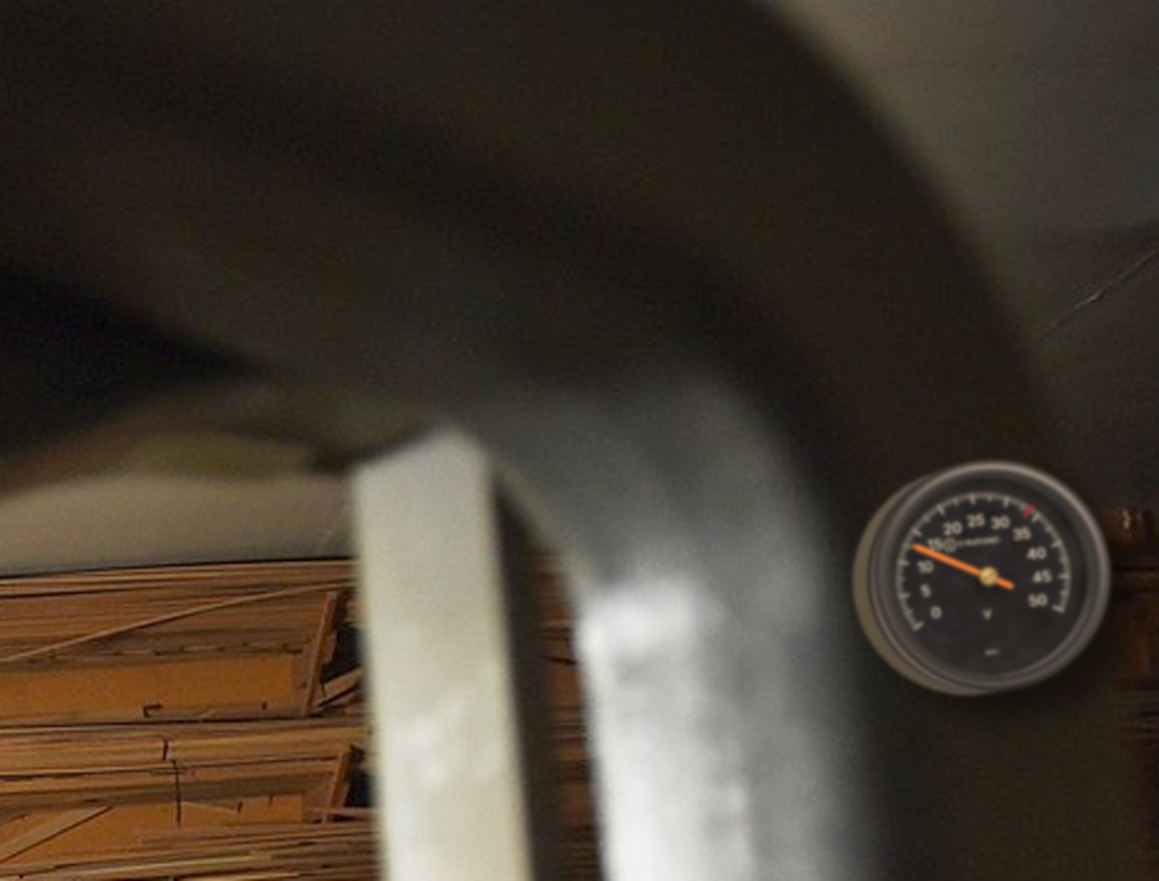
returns value=12.5 unit=V
